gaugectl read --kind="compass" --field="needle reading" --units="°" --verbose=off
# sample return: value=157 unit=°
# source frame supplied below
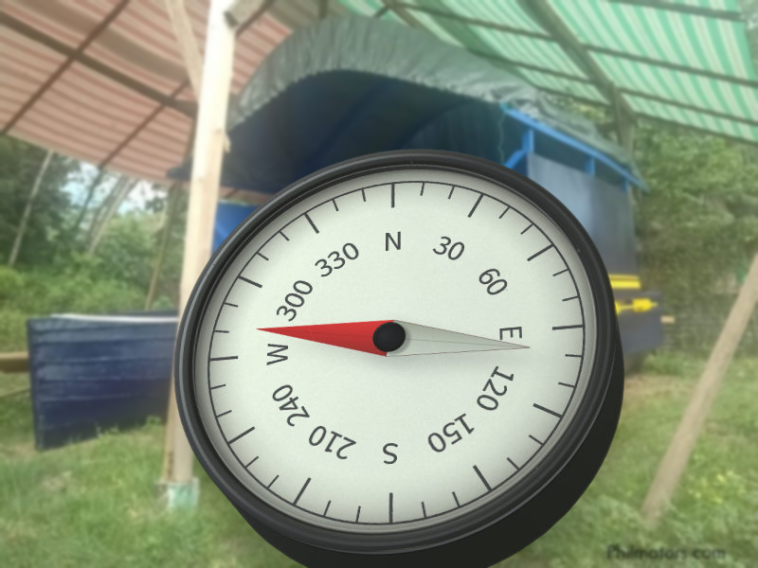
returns value=280 unit=°
